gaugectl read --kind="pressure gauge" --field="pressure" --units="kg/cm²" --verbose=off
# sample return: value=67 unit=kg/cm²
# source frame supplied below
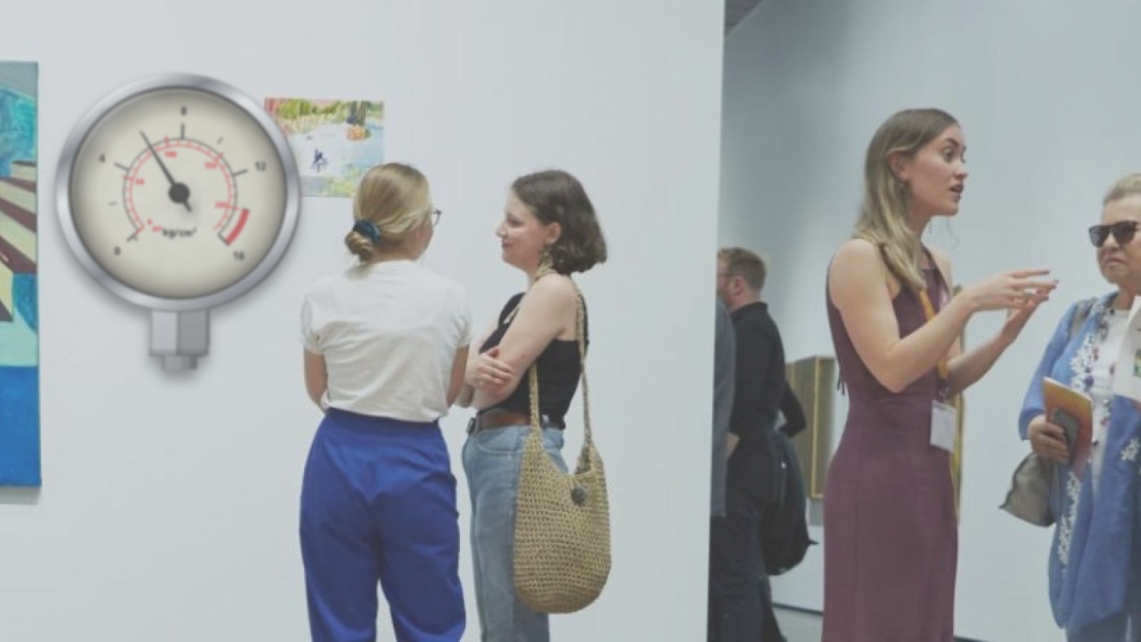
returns value=6 unit=kg/cm²
